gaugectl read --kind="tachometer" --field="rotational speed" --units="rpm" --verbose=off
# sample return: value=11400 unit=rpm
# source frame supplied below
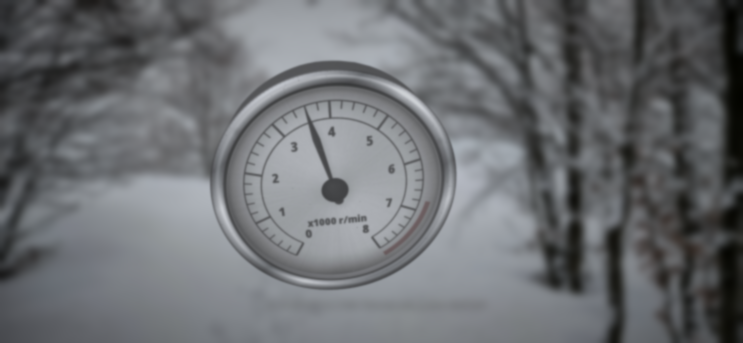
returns value=3600 unit=rpm
